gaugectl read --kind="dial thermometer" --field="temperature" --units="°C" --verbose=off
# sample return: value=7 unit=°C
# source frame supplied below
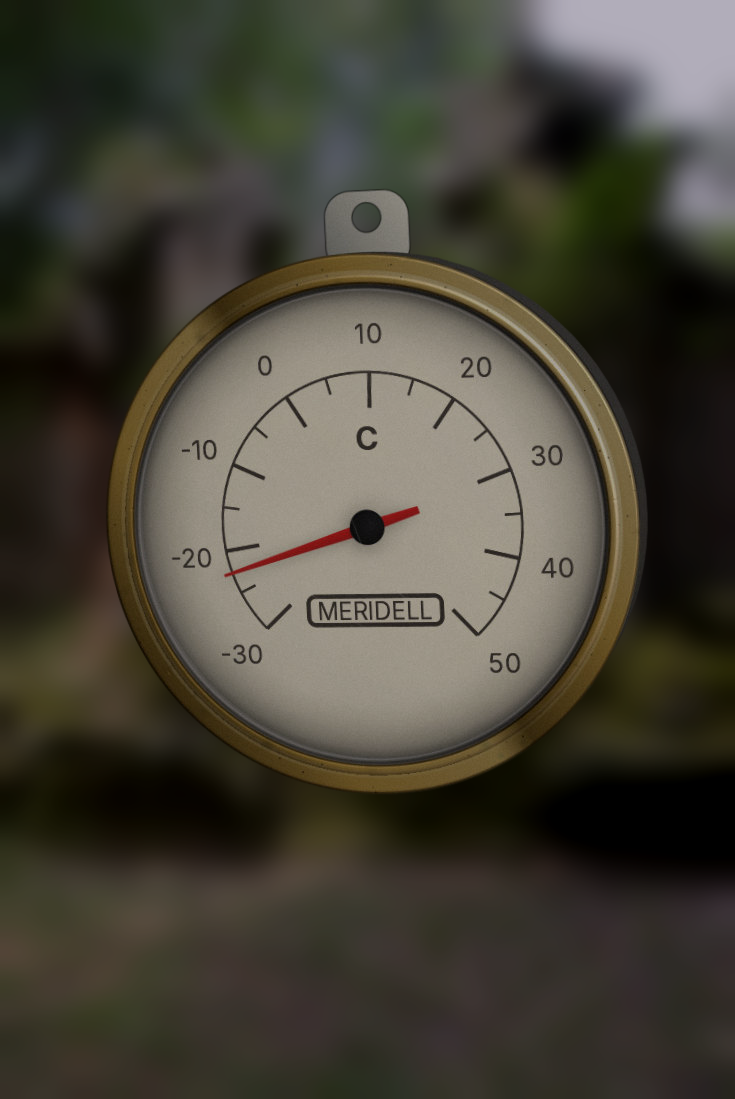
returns value=-22.5 unit=°C
